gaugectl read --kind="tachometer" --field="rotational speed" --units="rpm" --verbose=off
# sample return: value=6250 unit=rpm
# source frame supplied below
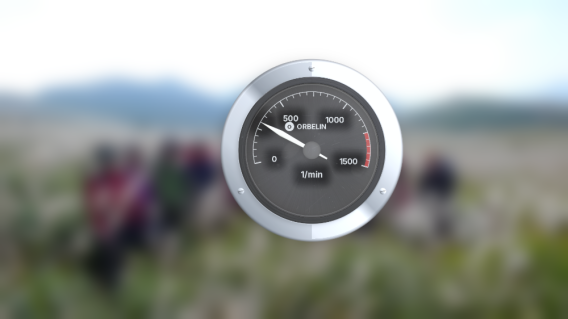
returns value=300 unit=rpm
